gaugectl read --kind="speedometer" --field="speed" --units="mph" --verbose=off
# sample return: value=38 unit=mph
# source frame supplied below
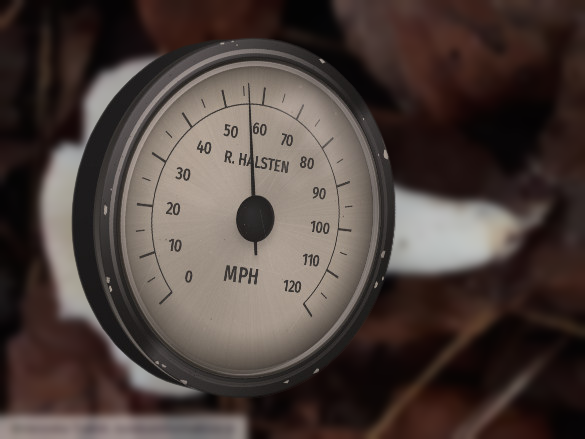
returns value=55 unit=mph
